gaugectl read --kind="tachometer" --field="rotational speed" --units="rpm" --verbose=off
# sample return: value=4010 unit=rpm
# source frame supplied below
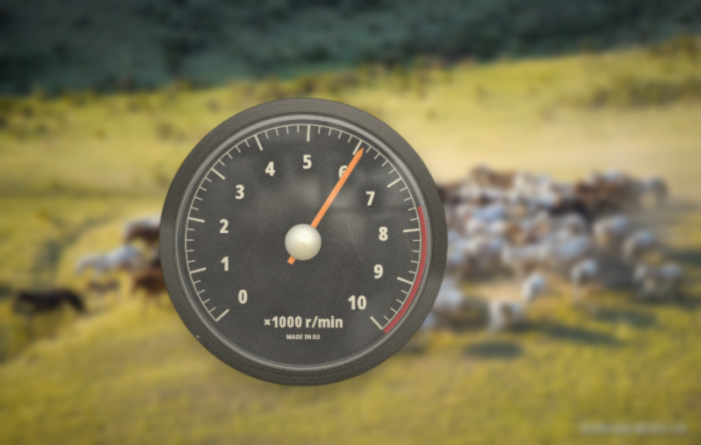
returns value=6100 unit=rpm
